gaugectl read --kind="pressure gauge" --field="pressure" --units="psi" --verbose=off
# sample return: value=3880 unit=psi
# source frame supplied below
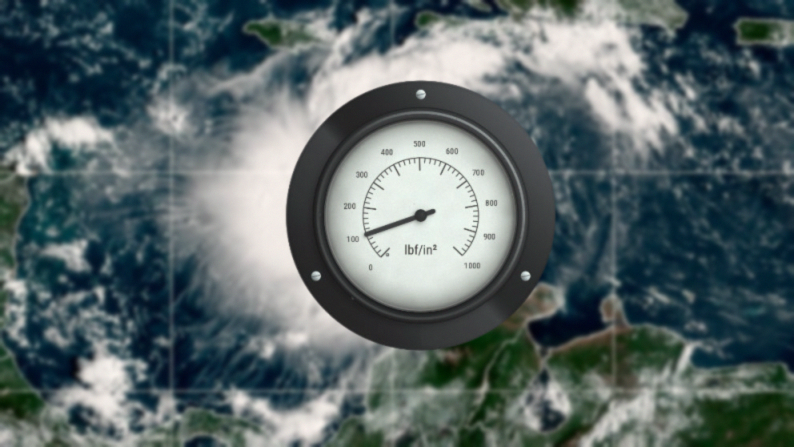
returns value=100 unit=psi
